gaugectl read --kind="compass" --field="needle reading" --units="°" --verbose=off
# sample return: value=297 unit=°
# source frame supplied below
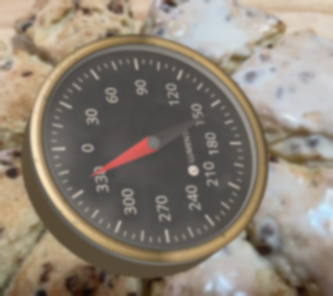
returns value=335 unit=°
